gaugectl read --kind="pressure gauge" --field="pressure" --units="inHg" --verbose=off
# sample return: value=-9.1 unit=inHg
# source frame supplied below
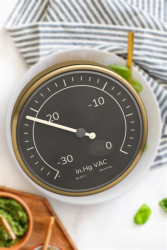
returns value=-21 unit=inHg
